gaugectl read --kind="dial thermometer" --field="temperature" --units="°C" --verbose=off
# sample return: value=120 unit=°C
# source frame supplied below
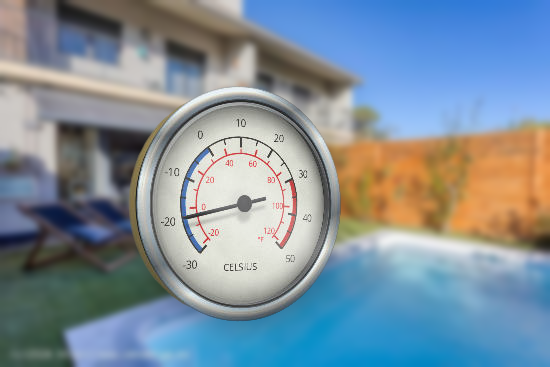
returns value=-20 unit=°C
